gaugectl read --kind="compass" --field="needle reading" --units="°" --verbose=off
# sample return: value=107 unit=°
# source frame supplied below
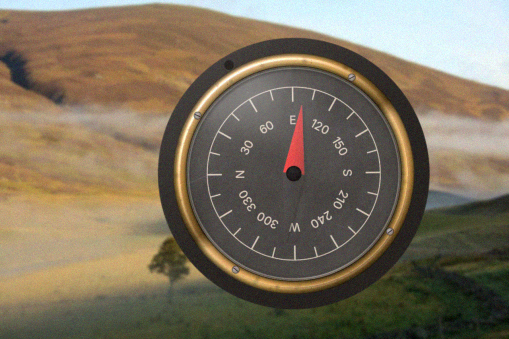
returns value=97.5 unit=°
